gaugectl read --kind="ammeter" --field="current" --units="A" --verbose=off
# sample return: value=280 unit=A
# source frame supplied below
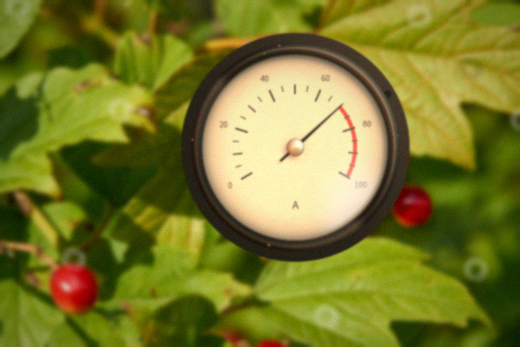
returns value=70 unit=A
